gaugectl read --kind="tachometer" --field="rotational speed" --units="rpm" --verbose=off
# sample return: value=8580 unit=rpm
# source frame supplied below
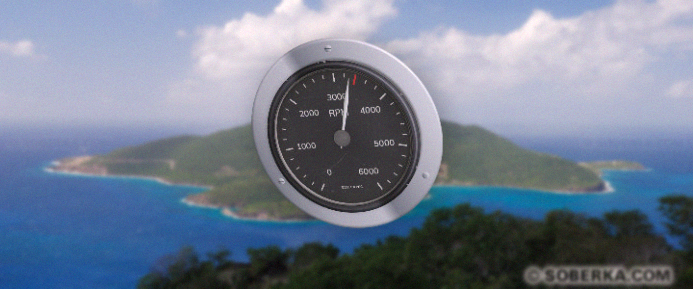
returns value=3300 unit=rpm
